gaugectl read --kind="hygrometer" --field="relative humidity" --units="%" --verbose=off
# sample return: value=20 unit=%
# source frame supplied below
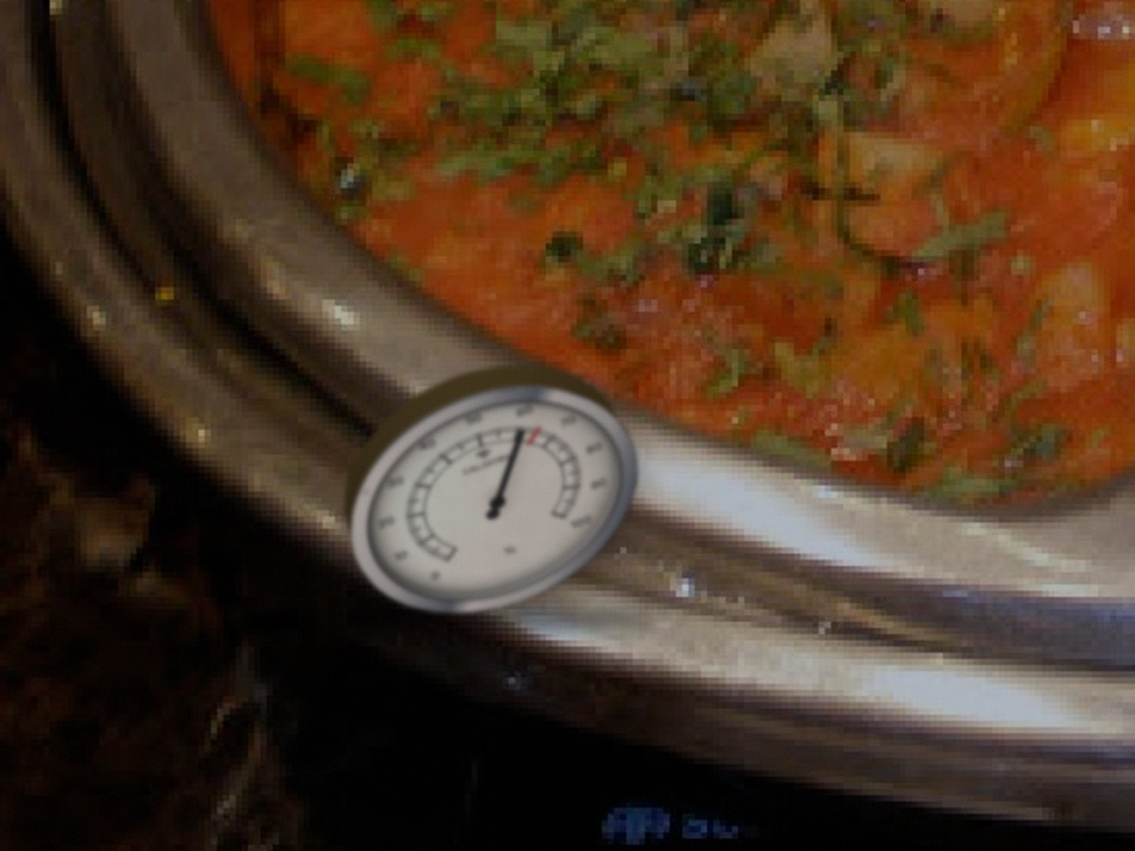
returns value=60 unit=%
